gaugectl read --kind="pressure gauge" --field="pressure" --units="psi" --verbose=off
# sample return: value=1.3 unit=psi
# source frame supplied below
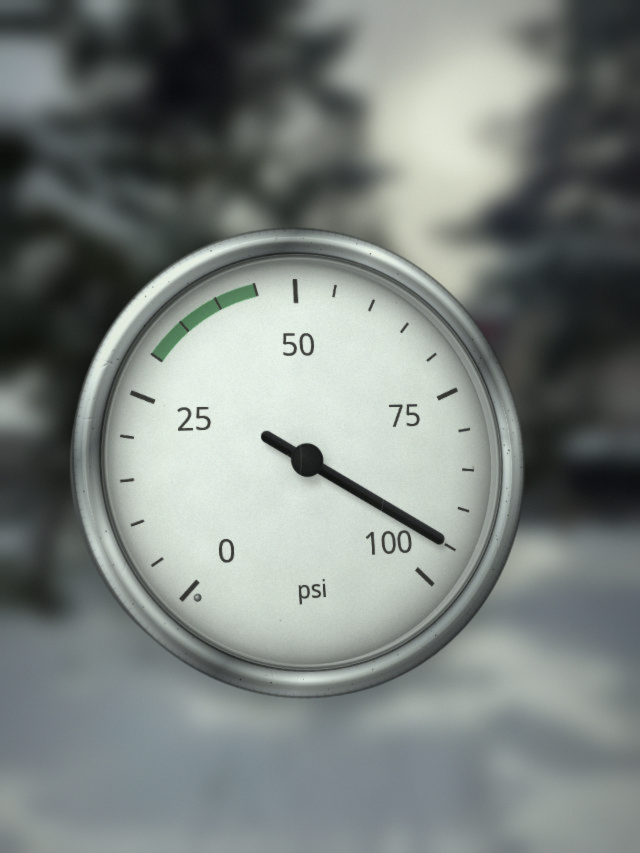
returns value=95 unit=psi
